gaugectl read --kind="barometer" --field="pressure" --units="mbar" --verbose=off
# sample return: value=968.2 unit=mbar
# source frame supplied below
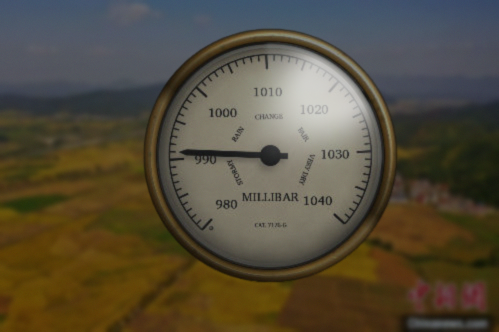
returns value=991 unit=mbar
